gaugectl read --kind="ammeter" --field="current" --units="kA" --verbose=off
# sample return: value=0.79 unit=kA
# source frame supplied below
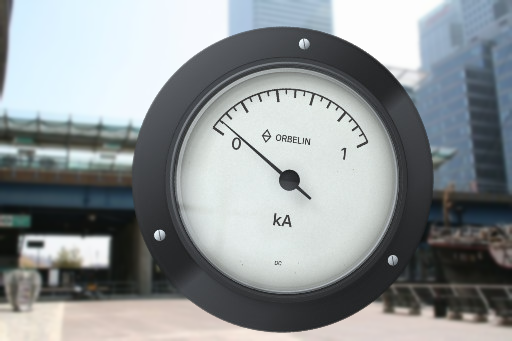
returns value=0.05 unit=kA
